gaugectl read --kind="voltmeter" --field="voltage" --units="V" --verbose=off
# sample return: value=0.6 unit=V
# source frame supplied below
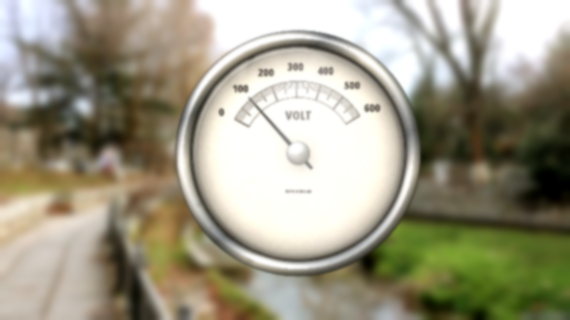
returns value=100 unit=V
